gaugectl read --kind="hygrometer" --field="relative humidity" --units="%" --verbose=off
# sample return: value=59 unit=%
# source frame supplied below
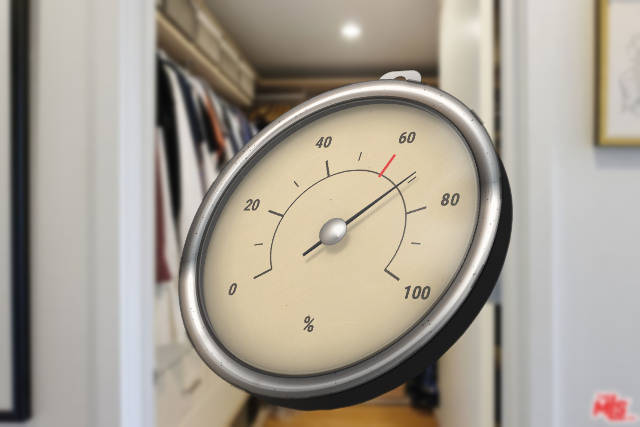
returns value=70 unit=%
